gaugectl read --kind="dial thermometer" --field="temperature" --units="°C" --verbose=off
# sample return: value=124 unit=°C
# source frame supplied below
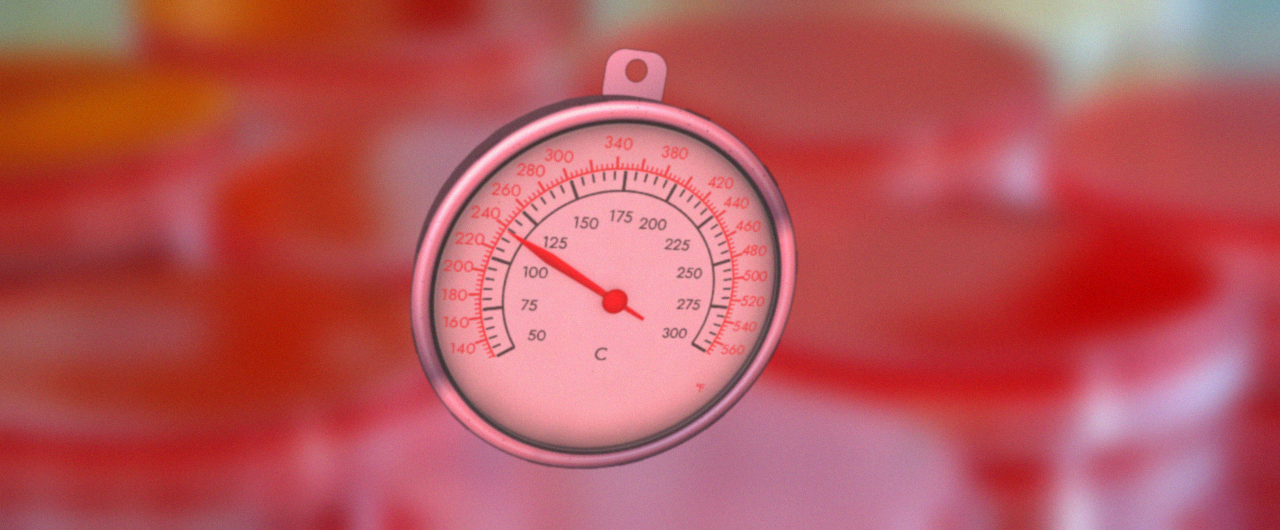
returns value=115 unit=°C
